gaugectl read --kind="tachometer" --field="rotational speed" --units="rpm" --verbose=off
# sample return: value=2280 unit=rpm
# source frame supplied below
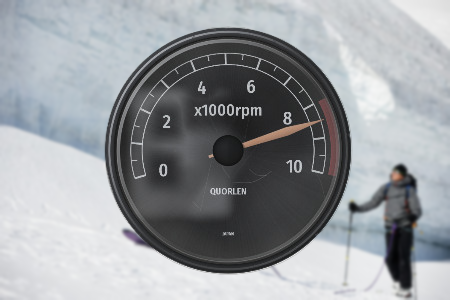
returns value=8500 unit=rpm
